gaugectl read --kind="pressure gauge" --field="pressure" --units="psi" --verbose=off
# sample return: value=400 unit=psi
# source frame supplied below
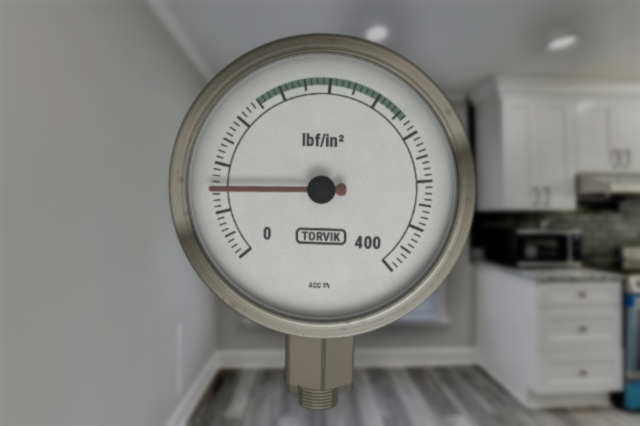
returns value=60 unit=psi
